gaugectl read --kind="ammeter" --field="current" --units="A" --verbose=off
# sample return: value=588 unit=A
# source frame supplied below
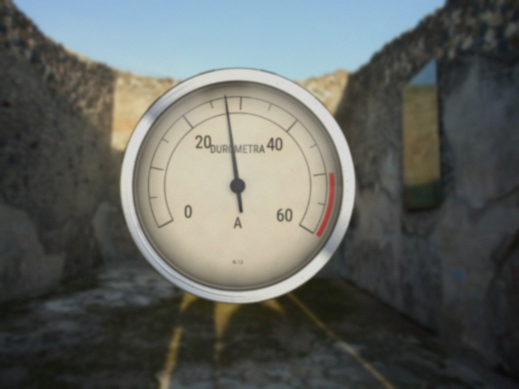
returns value=27.5 unit=A
